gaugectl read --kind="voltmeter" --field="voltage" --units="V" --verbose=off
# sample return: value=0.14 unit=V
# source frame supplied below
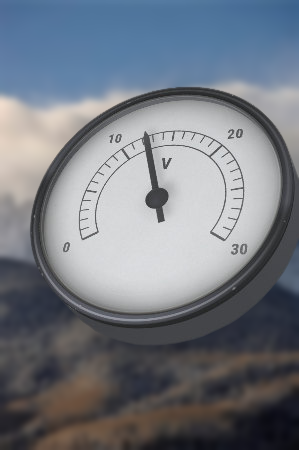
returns value=12.5 unit=V
